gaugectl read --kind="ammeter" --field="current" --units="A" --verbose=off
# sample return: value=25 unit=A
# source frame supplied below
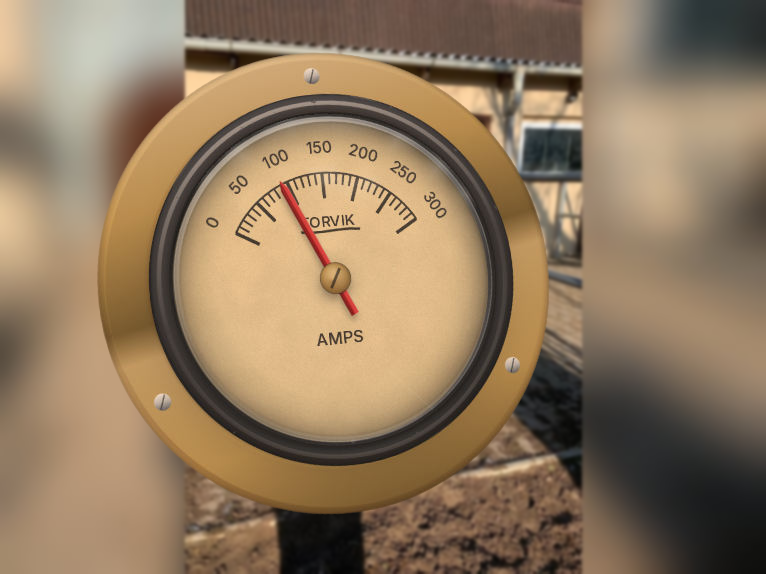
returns value=90 unit=A
